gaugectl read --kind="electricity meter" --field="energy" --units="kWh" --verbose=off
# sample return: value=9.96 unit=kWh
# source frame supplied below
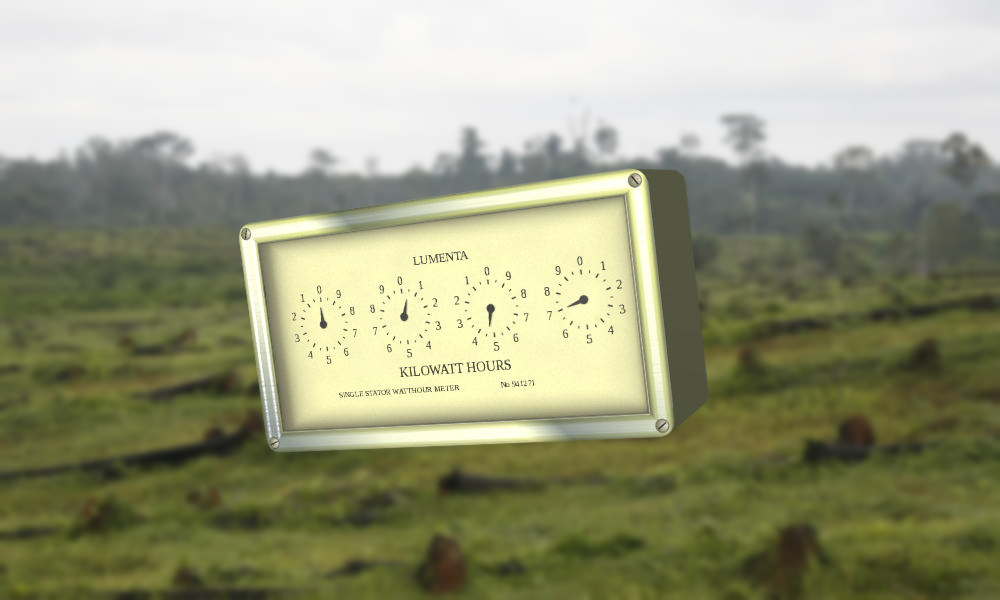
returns value=47 unit=kWh
